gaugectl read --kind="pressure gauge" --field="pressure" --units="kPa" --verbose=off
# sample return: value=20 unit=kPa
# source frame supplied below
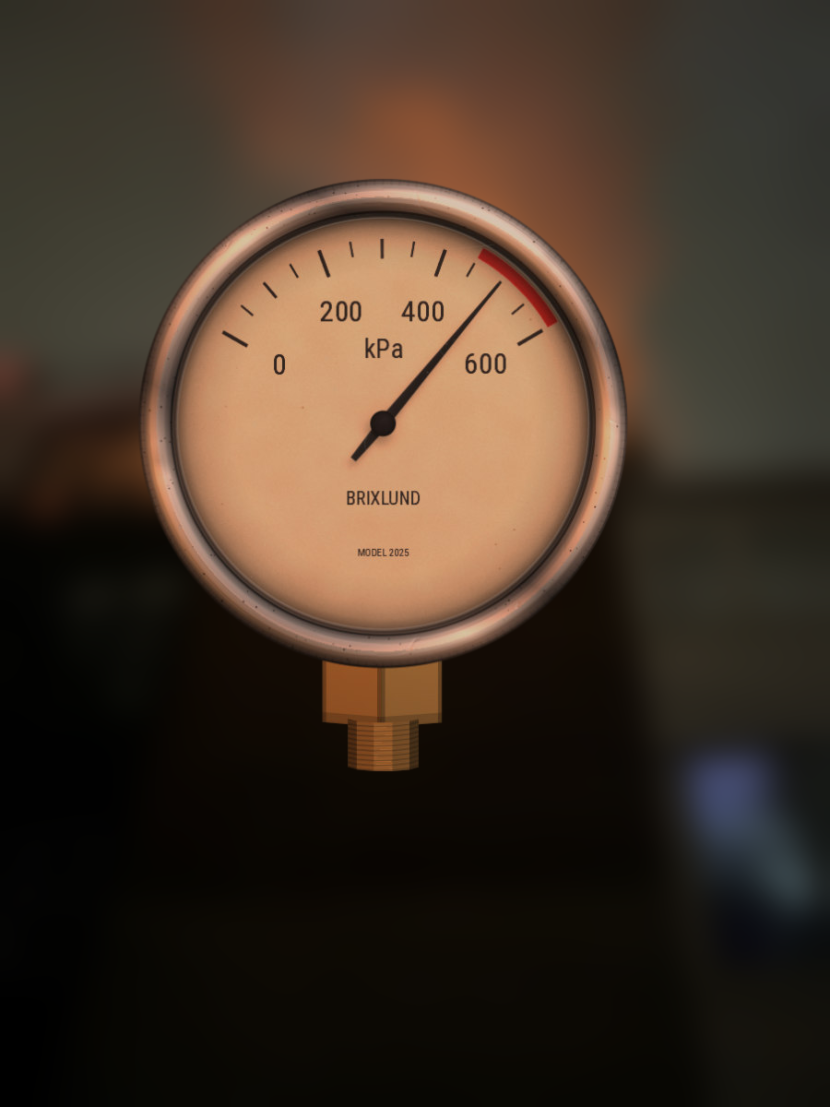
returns value=500 unit=kPa
